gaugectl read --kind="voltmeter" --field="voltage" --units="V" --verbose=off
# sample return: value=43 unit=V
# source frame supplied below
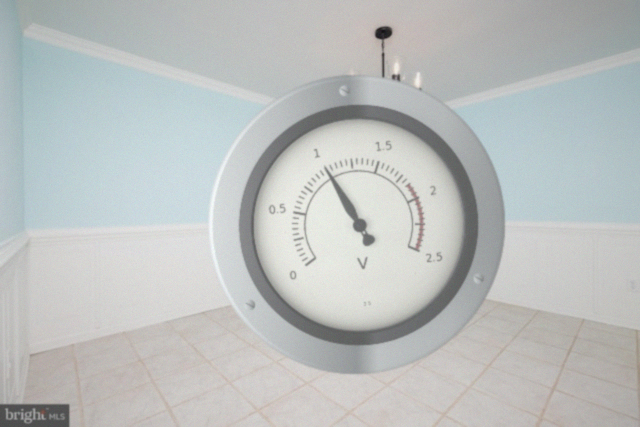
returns value=1 unit=V
